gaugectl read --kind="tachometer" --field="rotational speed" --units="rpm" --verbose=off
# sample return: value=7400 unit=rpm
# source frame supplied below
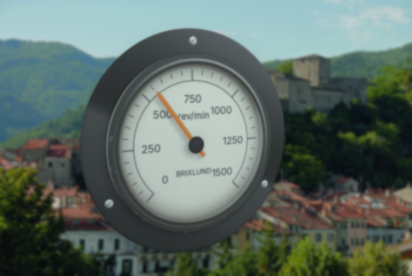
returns value=550 unit=rpm
